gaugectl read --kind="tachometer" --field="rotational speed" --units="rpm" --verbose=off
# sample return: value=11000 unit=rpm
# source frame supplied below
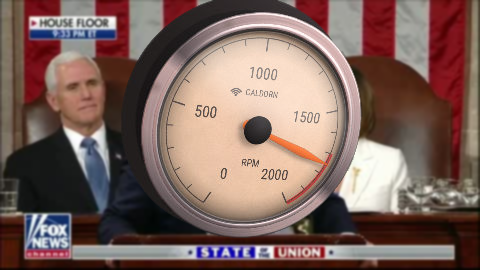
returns value=1750 unit=rpm
